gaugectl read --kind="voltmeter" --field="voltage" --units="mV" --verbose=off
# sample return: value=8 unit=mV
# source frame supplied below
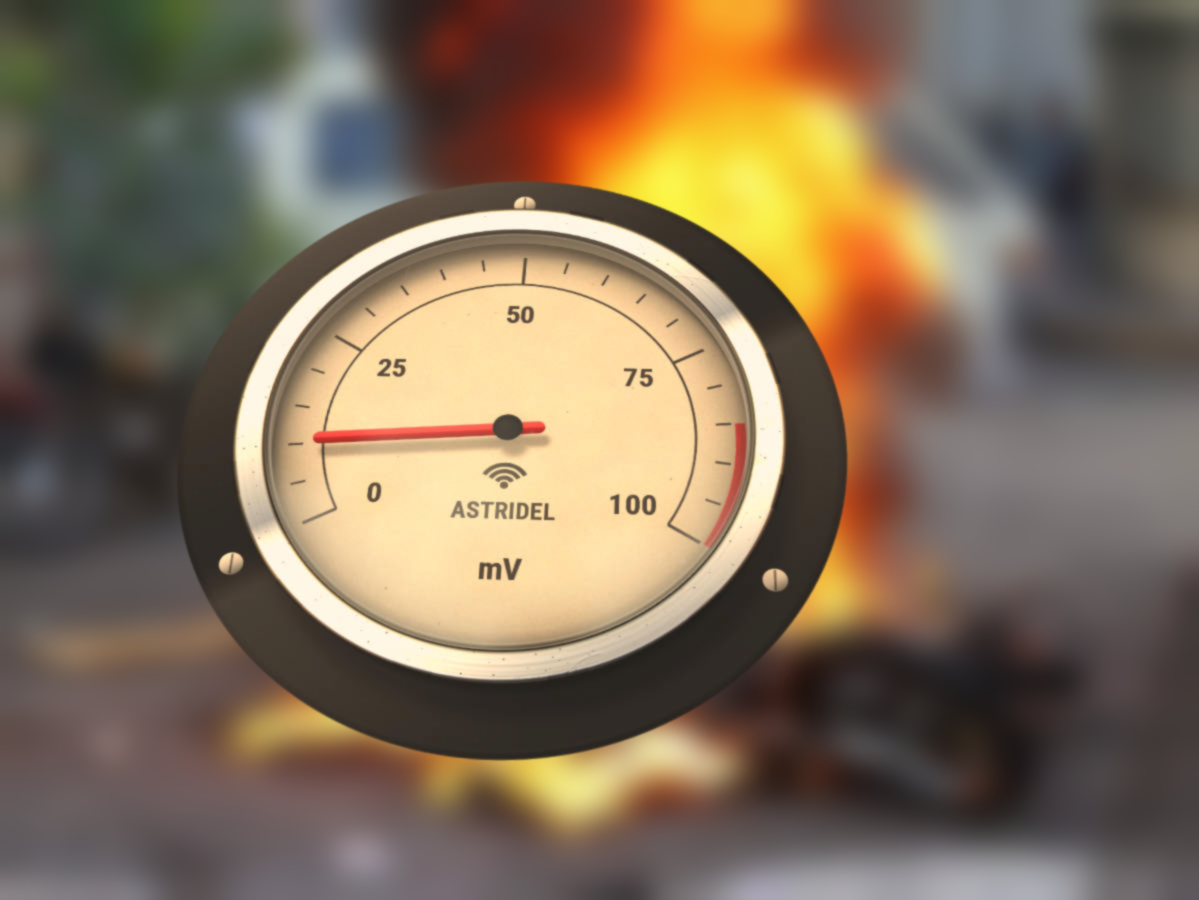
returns value=10 unit=mV
